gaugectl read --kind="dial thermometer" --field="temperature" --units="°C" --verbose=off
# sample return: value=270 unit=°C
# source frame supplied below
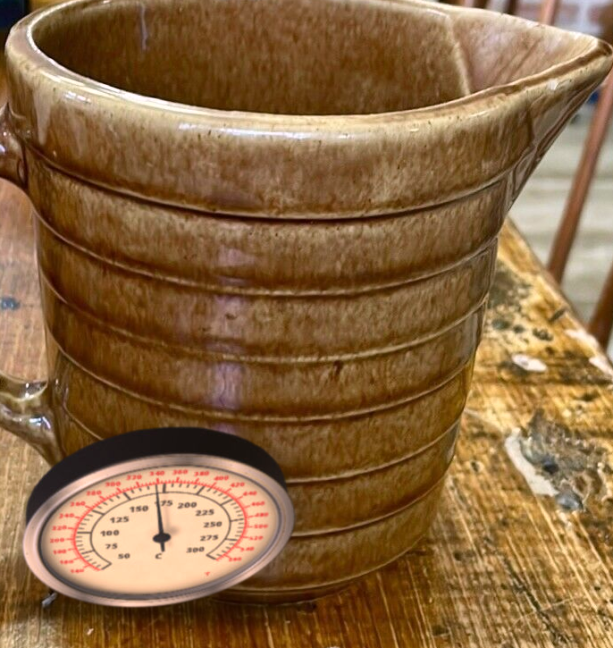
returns value=170 unit=°C
